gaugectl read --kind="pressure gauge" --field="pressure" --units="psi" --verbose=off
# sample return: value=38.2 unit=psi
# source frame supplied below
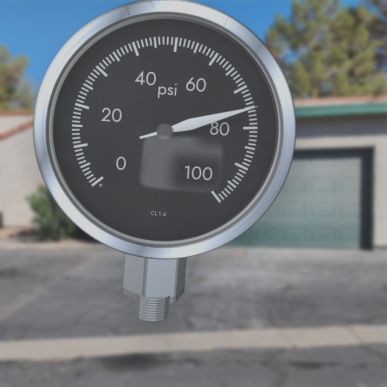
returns value=75 unit=psi
